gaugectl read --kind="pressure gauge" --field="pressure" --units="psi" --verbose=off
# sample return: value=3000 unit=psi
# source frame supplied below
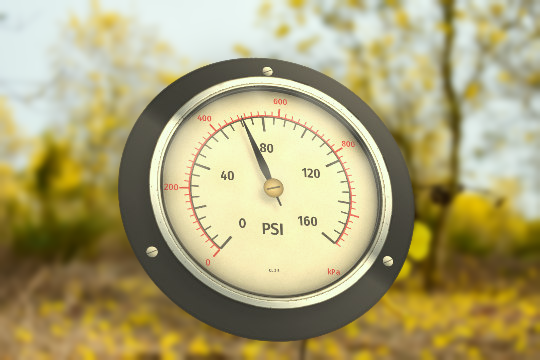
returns value=70 unit=psi
